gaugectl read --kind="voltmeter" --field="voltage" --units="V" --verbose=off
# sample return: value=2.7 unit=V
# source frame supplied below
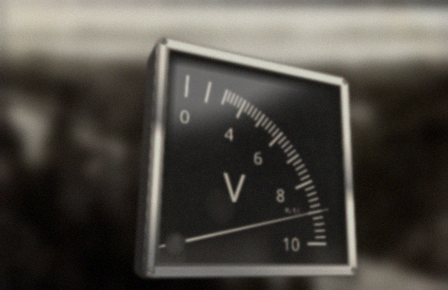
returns value=9 unit=V
